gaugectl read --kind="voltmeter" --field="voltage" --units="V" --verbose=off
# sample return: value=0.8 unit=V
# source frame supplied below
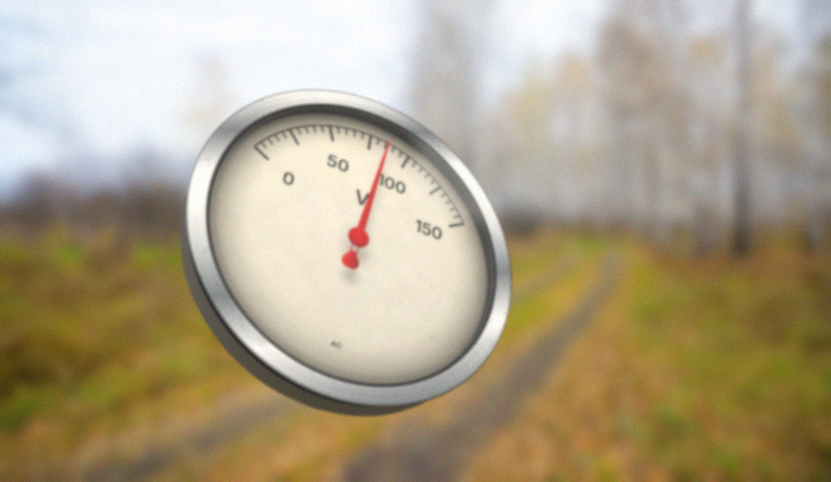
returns value=85 unit=V
